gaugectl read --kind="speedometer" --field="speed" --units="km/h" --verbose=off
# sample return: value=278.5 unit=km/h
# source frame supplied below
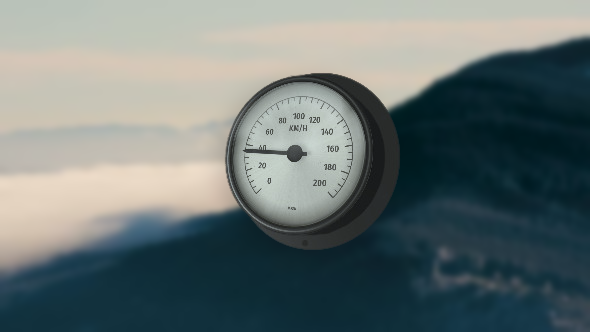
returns value=35 unit=km/h
